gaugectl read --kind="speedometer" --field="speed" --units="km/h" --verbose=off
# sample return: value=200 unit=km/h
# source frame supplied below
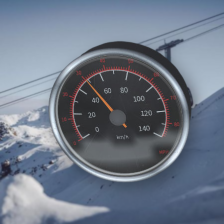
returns value=50 unit=km/h
